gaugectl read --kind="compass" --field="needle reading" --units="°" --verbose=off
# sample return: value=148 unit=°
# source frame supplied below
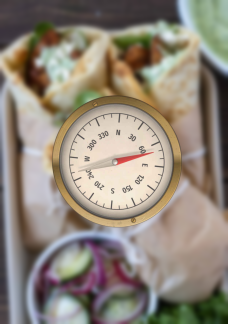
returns value=70 unit=°
